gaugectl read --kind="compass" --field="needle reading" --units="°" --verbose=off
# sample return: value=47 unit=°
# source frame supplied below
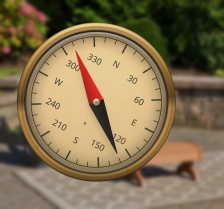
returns value=310 unit=°
